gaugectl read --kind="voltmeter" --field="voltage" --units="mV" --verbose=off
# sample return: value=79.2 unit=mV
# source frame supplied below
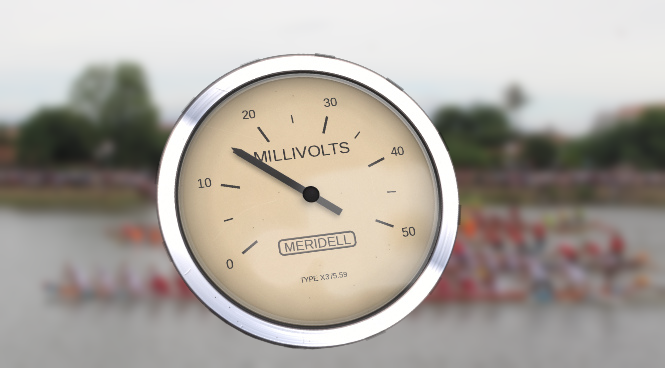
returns value=15 unit=mV
